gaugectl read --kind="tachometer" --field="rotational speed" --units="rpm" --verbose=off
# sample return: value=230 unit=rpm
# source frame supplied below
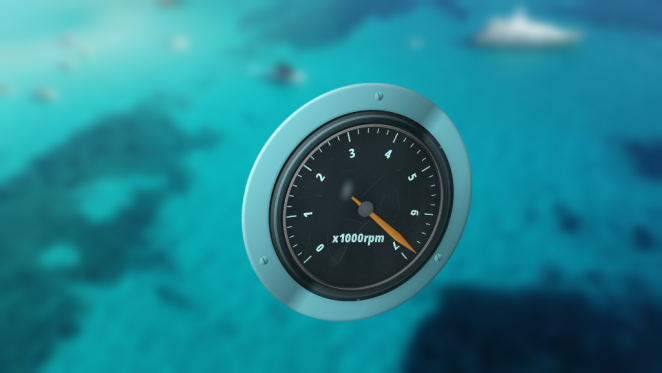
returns value=6800 unit=rpm
